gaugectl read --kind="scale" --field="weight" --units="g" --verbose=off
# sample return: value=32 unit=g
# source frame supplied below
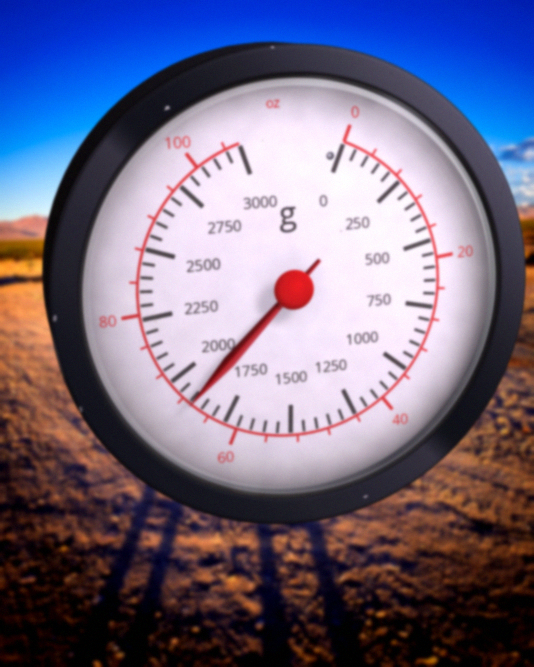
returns value=1900 unit=g
